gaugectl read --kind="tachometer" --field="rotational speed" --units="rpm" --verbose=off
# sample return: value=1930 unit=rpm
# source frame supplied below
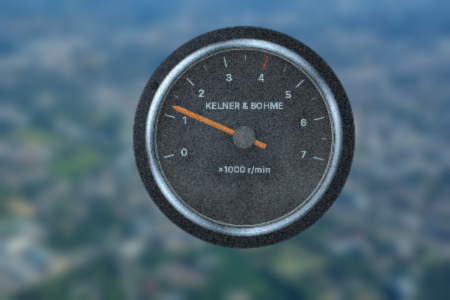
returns value=1250 unit=rpm
